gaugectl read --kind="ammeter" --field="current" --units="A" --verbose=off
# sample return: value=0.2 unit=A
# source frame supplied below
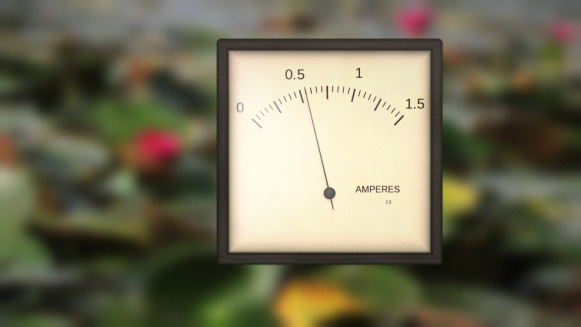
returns value=0.55 unit=A
